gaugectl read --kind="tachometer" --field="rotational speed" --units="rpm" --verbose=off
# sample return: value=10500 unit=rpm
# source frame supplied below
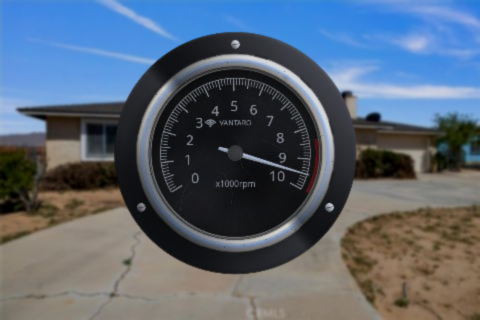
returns value=9500 unit=rpm
